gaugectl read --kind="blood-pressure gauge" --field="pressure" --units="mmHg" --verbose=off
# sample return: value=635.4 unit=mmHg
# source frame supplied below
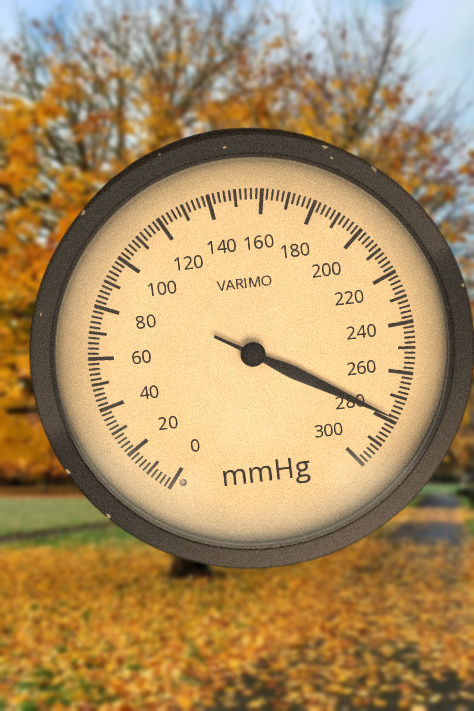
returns value=278 unit=mmHg
